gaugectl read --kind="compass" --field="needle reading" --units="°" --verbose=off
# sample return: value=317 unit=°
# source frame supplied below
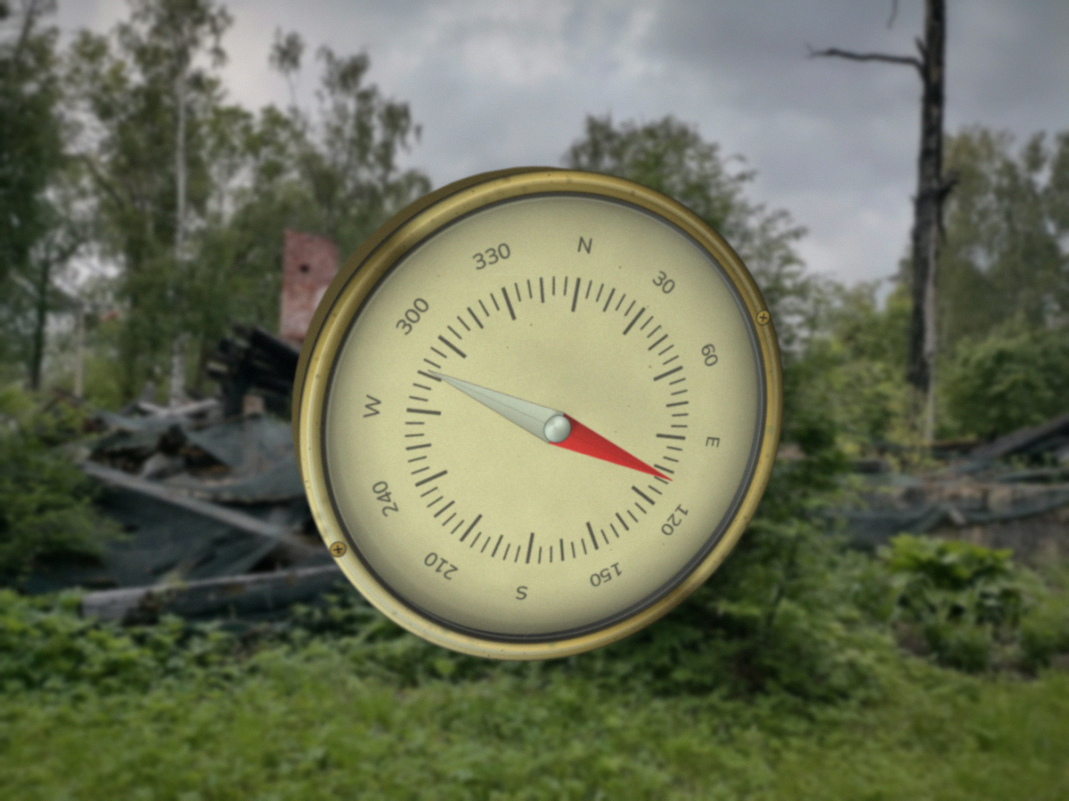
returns value=107.5 unit=°
